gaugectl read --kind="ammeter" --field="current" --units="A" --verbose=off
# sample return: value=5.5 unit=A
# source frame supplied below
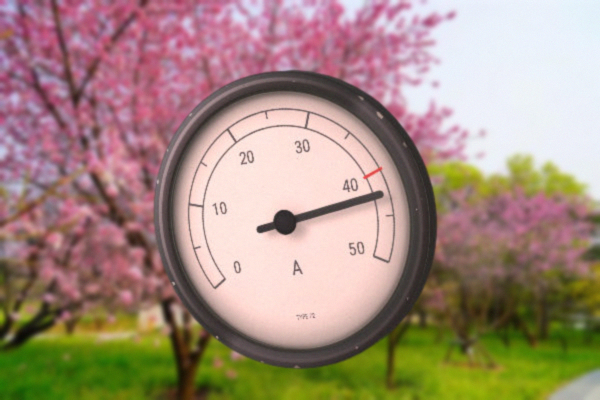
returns value=42.5 unit=A
